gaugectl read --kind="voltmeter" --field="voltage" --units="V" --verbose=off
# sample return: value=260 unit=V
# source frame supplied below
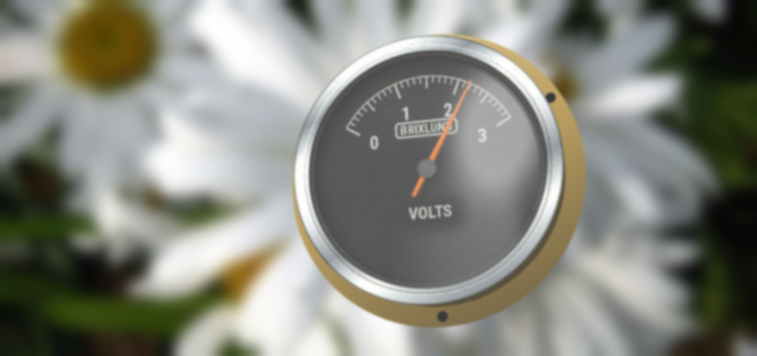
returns value=2.2 unit=V
